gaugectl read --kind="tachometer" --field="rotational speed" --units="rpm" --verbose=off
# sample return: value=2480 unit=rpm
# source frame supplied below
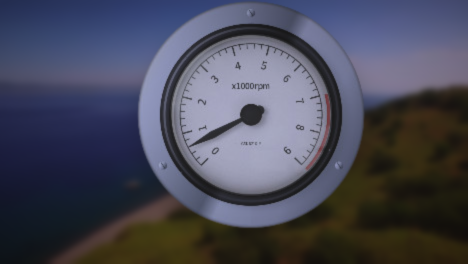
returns value=600 unit=rpm
